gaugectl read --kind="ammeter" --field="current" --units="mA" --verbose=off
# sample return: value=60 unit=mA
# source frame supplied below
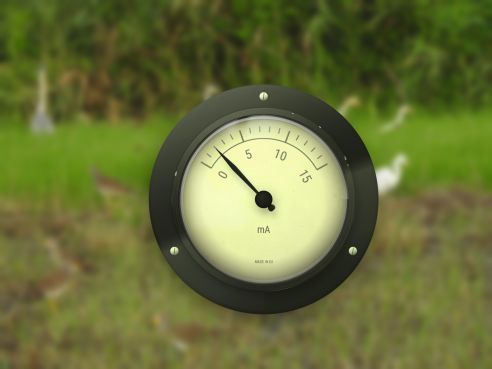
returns value=2 unit=mA
